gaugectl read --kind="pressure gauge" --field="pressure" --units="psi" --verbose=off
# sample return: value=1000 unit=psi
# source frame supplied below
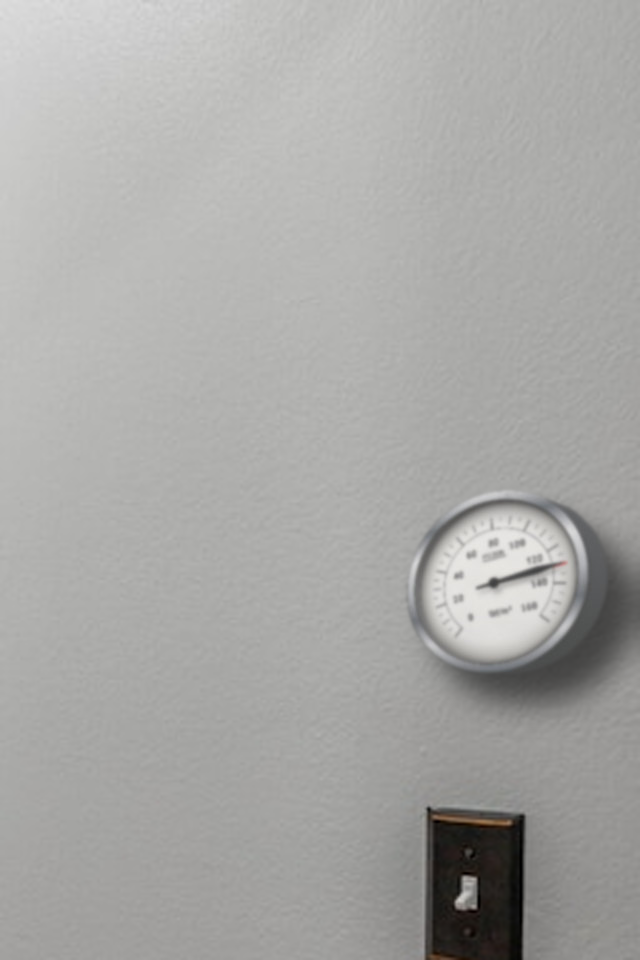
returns value=130 unit=psi
